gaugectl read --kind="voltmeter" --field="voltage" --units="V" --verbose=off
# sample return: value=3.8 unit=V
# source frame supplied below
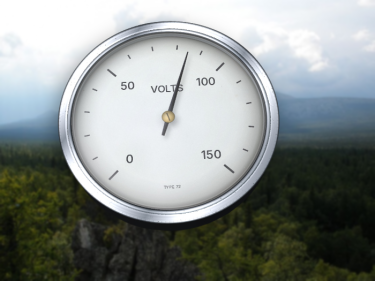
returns value=85 unit=V
